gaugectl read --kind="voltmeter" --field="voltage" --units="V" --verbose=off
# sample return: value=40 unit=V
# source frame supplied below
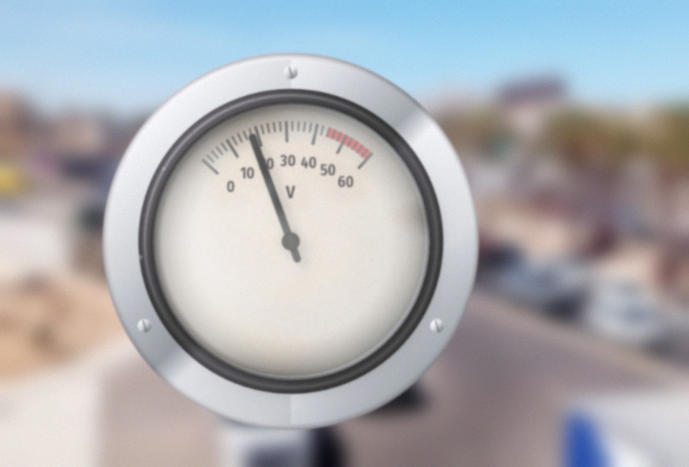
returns value=18 unit=V
